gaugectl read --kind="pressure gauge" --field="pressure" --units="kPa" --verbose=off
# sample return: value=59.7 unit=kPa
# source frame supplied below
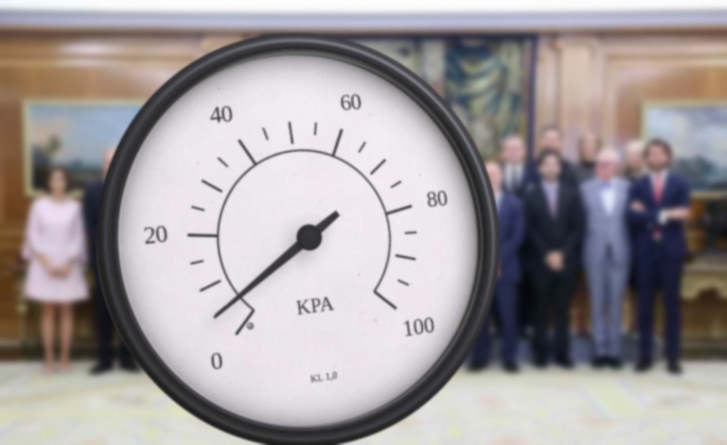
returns value=5 unit=kPa
